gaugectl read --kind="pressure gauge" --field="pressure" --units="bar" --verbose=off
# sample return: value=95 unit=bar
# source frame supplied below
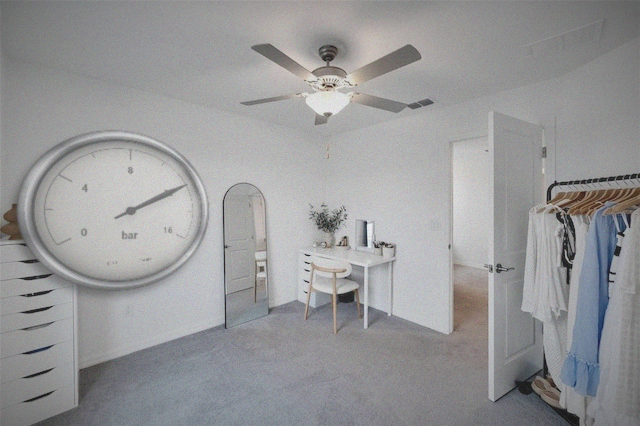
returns value=12 unit=bar
